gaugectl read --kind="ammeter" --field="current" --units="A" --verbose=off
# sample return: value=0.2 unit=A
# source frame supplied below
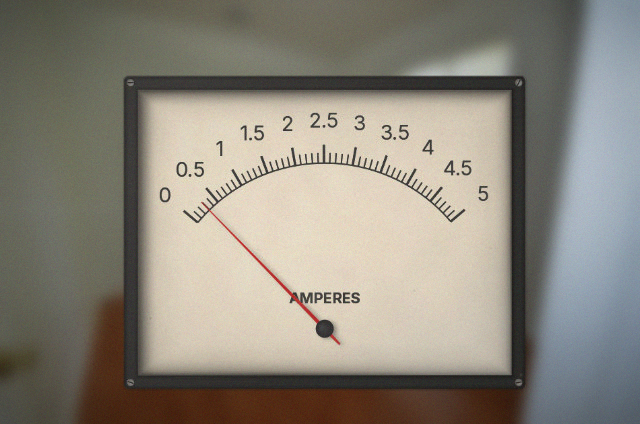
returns value=0.3 unit=A
